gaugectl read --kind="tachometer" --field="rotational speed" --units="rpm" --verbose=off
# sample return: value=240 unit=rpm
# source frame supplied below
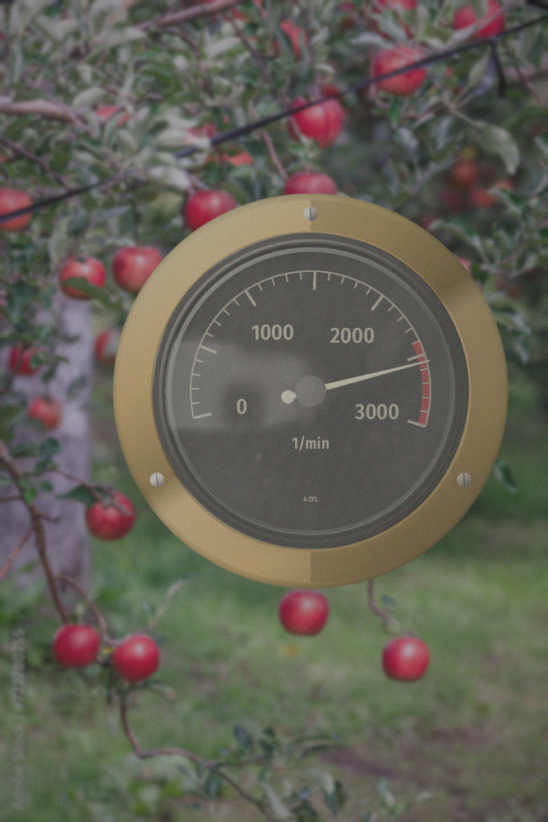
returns value=2550 unit=rpm
